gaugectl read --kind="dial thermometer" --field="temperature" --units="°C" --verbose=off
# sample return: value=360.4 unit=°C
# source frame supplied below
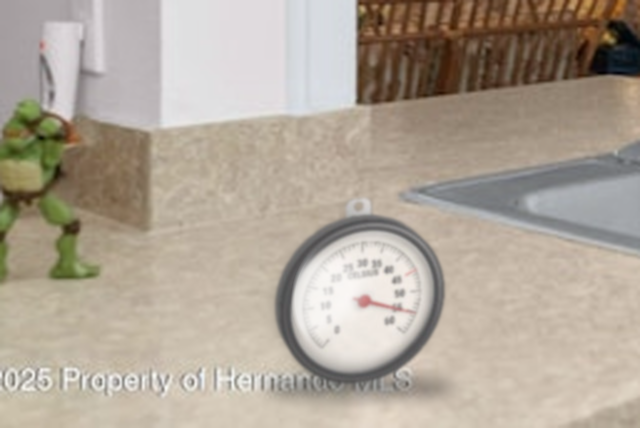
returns value=55 unit=°C
